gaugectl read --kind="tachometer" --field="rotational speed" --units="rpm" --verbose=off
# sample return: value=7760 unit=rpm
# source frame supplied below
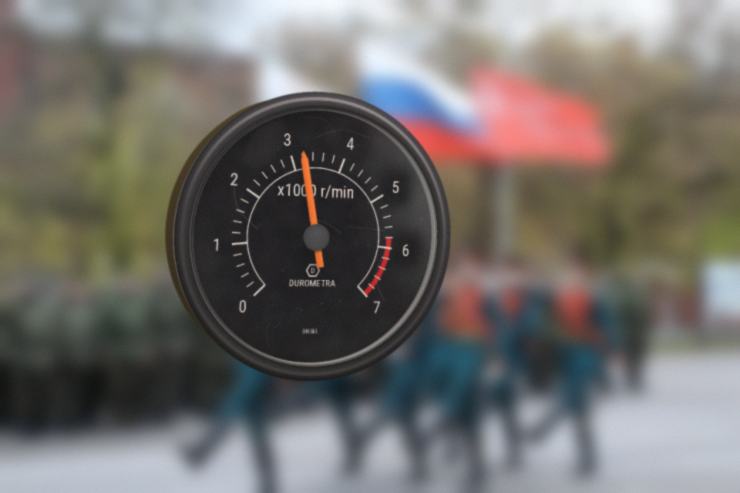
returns value=3200 unit=rpm
